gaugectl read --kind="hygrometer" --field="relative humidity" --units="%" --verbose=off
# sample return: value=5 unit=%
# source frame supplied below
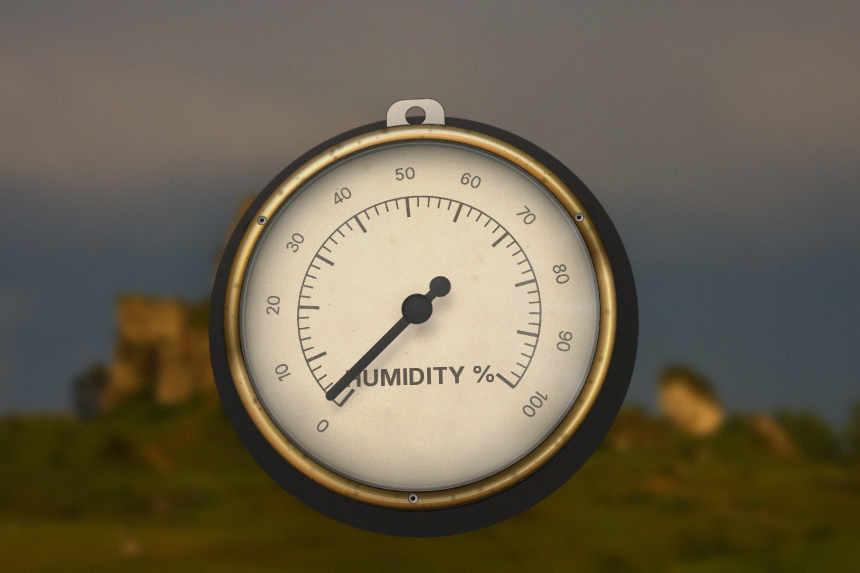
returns value=2 unit=%
